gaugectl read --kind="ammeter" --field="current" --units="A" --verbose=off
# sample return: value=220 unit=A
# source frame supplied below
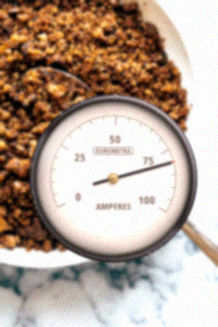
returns value=80 unit=A
